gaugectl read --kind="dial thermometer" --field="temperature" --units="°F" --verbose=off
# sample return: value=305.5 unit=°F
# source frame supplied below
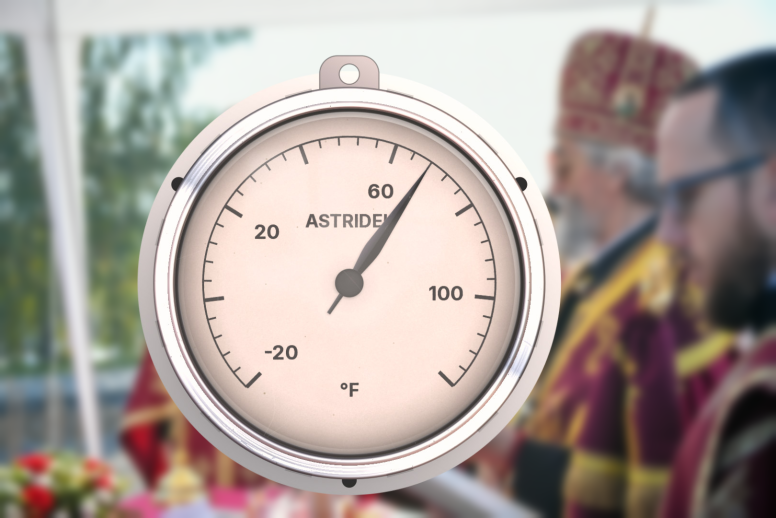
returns value=68 unit=°F
